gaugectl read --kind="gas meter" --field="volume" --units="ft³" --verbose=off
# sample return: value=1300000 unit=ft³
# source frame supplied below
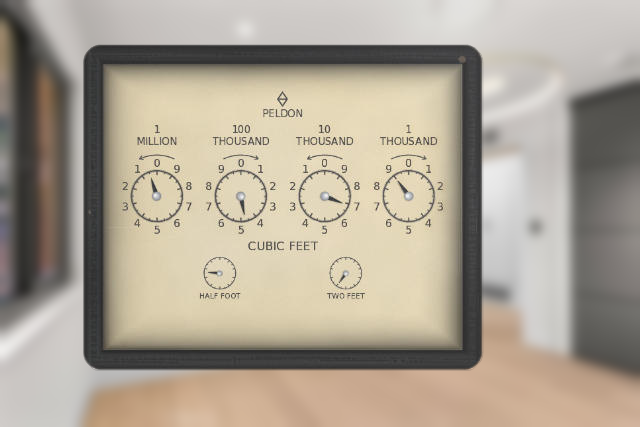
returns value=46900 unit=ft³
